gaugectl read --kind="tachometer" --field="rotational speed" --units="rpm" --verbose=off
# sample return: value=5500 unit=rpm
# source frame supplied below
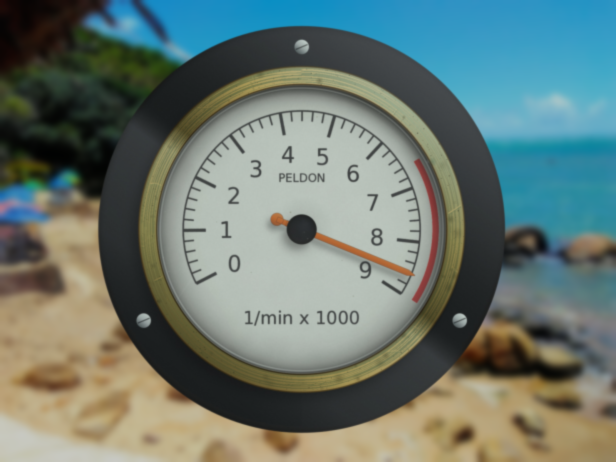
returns value=8600 unit=rpm
